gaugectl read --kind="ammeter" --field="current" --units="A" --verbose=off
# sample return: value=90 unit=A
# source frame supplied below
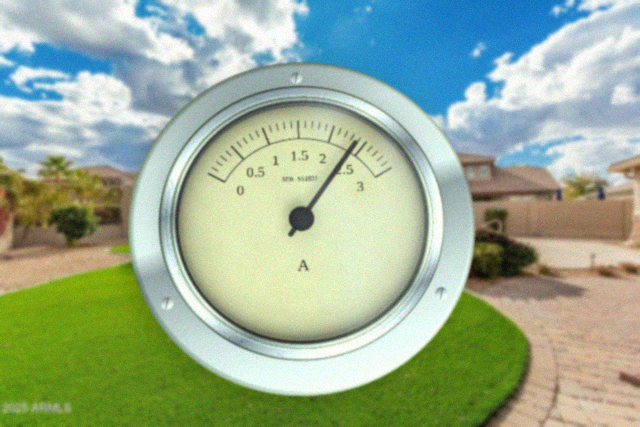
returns value=2.4 unit=A
